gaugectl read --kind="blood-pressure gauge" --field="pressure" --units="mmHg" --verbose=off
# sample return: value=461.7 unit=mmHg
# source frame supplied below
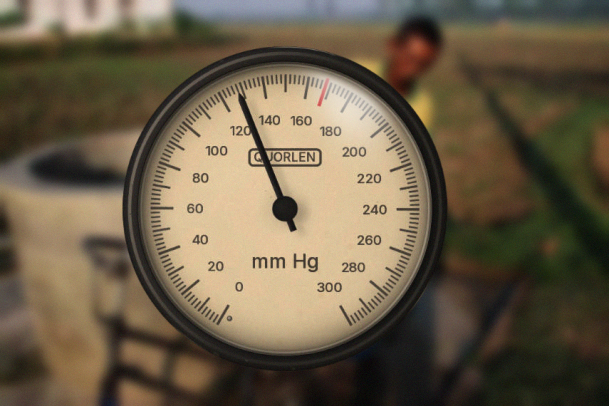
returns value=128 unit=mmHg
